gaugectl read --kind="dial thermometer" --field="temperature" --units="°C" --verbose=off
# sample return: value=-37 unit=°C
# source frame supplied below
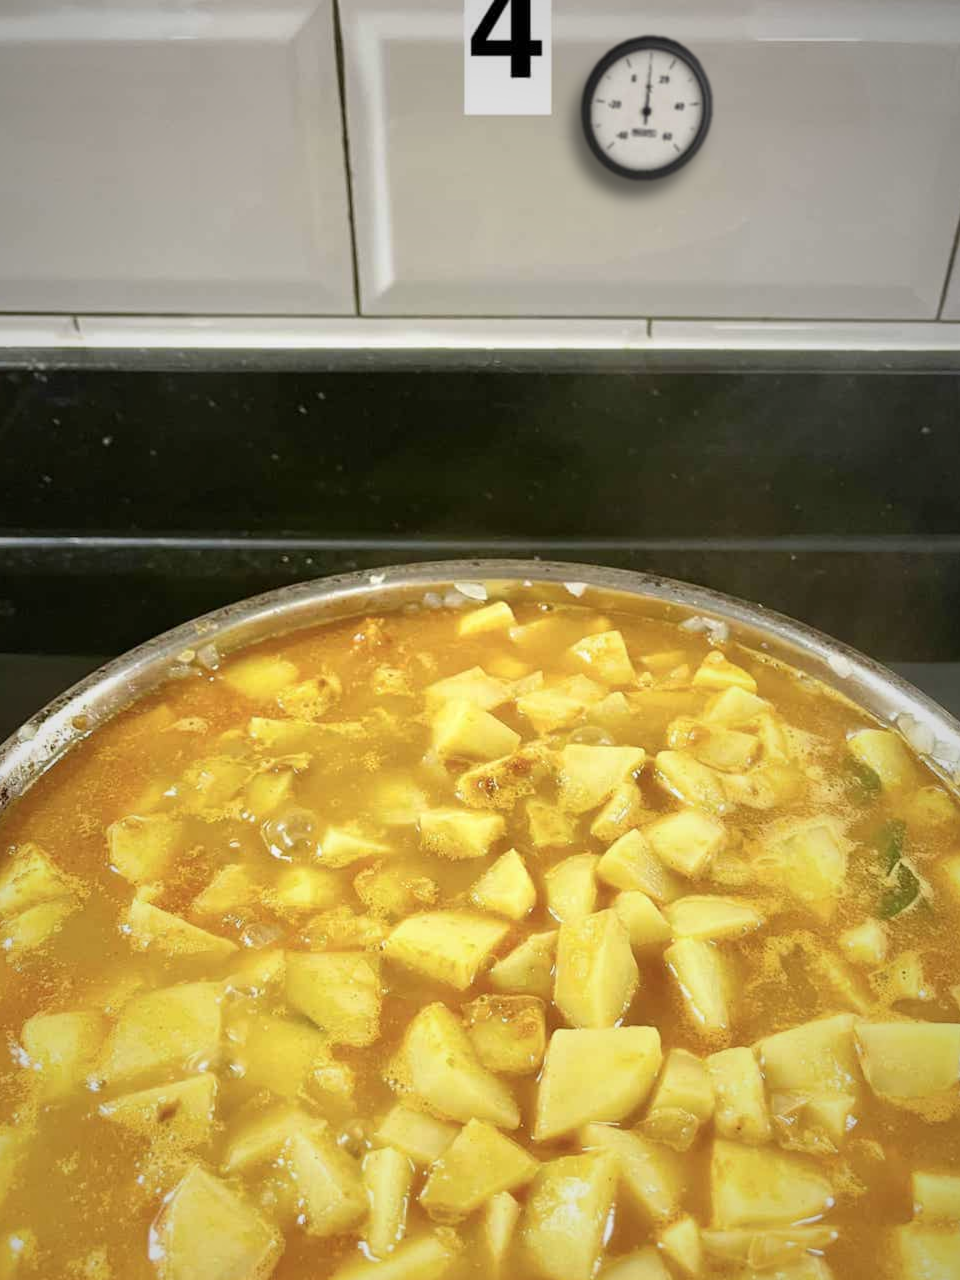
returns value=10 unit=°C
